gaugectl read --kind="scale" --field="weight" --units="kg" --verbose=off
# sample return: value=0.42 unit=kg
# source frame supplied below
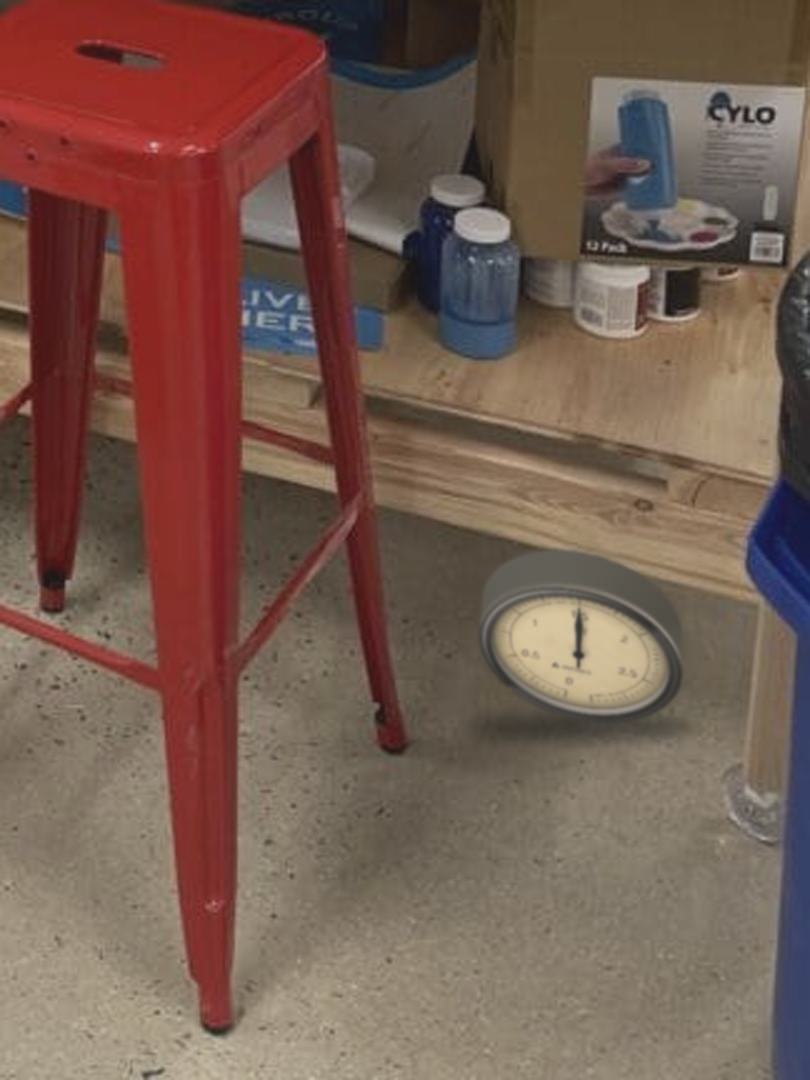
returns value=1.5 unit=kg
